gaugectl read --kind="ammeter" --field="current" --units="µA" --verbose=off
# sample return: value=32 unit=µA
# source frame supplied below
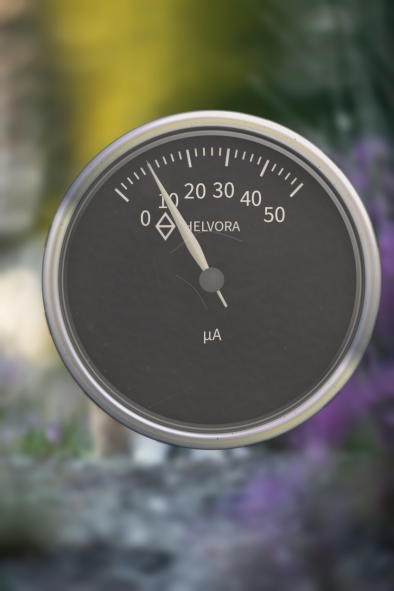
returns value=10 unit=µA
